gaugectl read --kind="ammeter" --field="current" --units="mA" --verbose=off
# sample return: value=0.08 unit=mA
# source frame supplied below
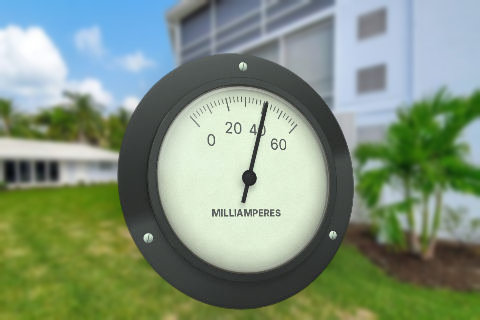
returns value=40 unit=mA
